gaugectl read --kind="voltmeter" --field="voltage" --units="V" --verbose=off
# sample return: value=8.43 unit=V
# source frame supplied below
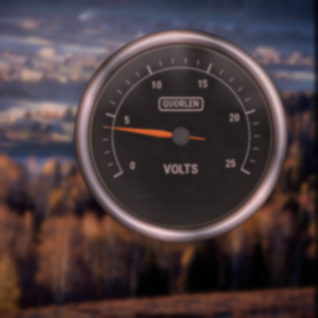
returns value=4 unit=V
